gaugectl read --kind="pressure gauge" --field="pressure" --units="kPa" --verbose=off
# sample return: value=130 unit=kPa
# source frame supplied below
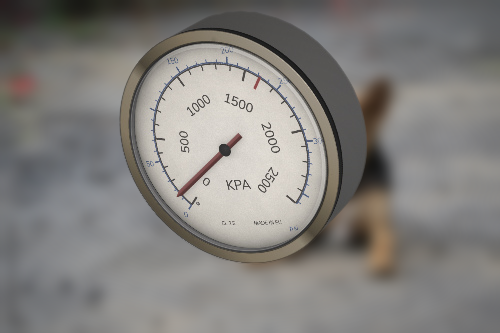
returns value=100 unit=kPa
